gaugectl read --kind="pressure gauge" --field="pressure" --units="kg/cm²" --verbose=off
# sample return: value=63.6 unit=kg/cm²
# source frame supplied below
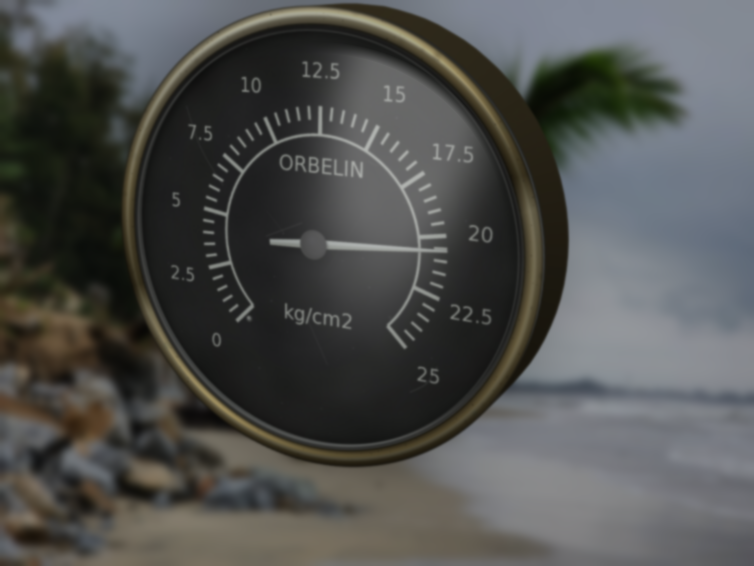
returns value=20.5 unit=kg/cm²
